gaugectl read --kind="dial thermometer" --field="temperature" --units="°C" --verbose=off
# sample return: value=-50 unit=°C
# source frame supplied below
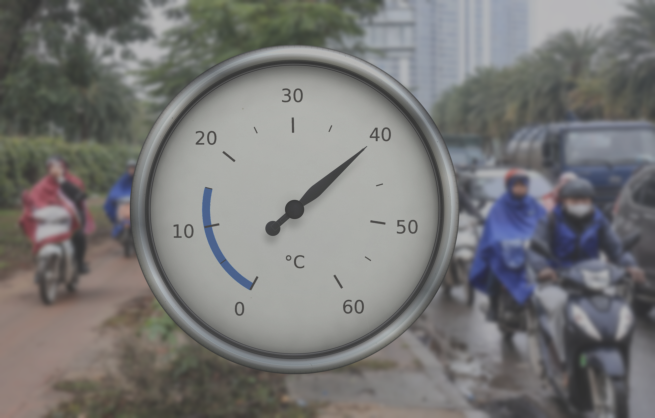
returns value=40 unit=°C
